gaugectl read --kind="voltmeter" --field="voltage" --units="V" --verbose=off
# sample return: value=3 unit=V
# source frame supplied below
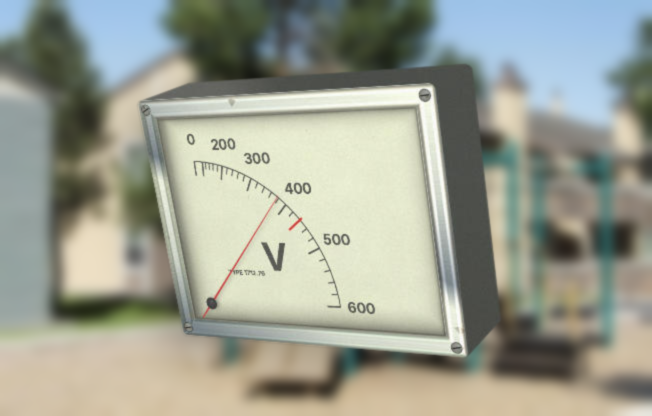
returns value=380 unit=V
